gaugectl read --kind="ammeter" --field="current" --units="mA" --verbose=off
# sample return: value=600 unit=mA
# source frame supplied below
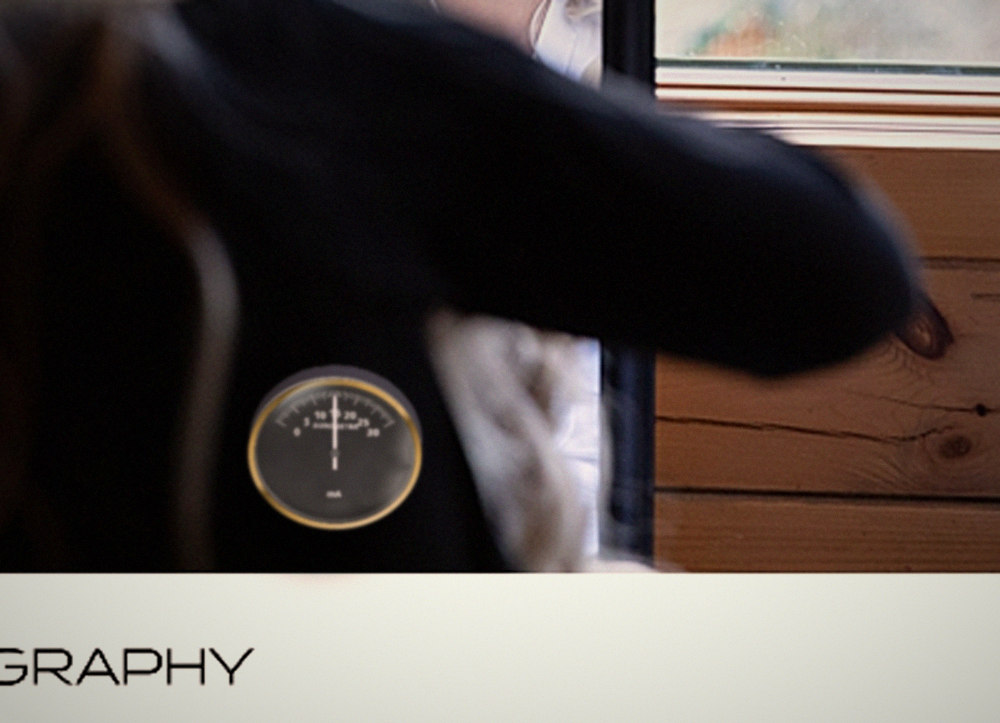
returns value=15 unit=mA
